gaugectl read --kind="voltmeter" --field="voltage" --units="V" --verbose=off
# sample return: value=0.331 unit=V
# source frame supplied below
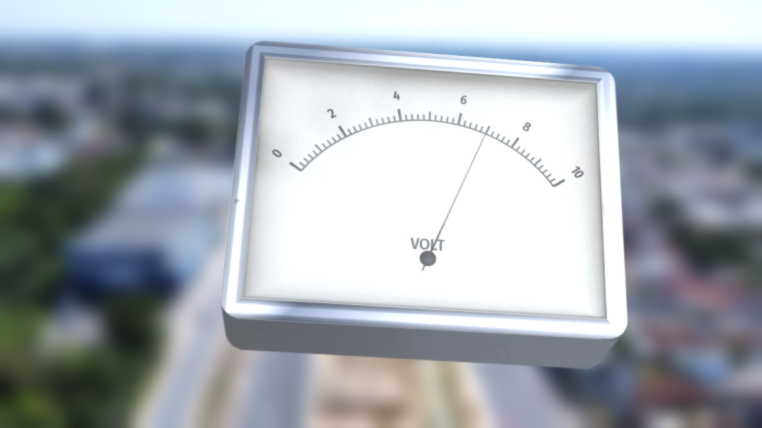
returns value=7 unit=V
